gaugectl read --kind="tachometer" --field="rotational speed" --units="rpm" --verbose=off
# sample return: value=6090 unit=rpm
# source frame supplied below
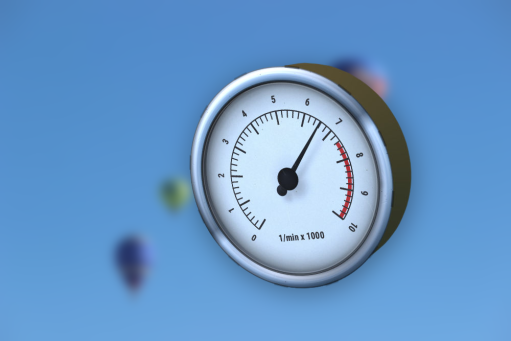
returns value=6600 unit=rpm
